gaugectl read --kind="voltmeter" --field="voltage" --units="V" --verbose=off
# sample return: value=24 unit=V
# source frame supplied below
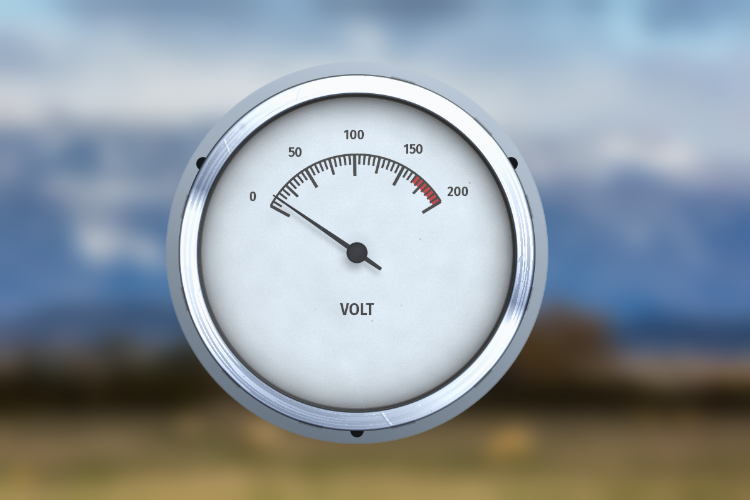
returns value=10 unit=V
